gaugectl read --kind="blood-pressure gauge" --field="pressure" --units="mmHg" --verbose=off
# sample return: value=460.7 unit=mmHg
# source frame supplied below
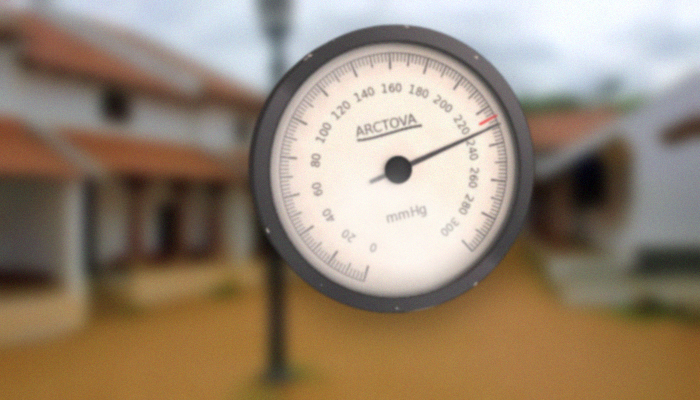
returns value=230 unit=mmHg
